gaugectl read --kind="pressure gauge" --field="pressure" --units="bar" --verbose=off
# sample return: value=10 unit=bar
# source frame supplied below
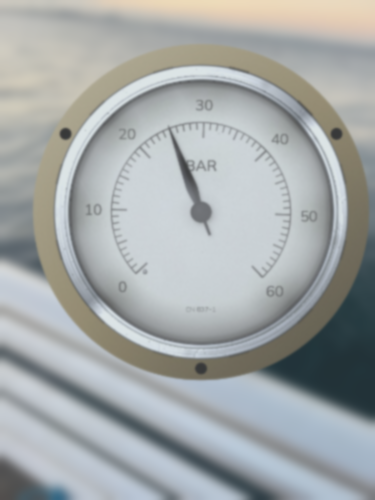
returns value=25 unit=bar
